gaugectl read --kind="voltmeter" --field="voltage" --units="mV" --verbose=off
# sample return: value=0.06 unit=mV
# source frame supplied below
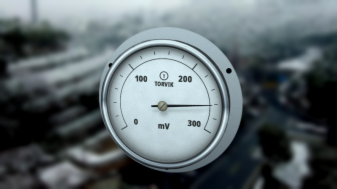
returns value=260 unit=mV
